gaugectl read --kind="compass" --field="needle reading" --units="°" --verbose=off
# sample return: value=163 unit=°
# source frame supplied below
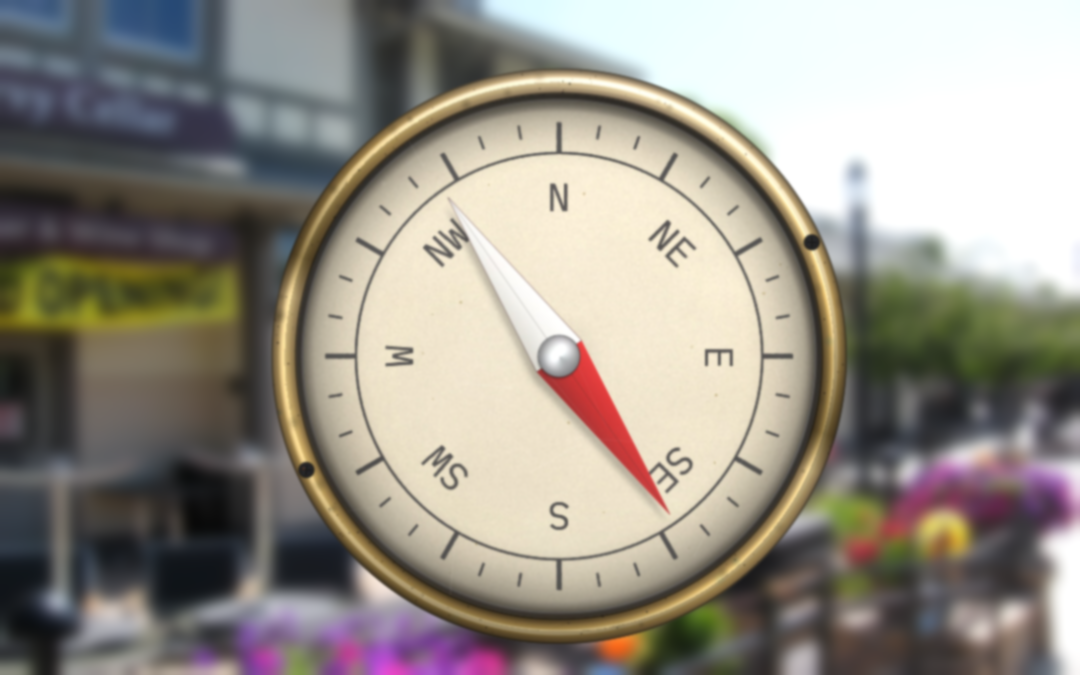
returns value=145 unit=°
